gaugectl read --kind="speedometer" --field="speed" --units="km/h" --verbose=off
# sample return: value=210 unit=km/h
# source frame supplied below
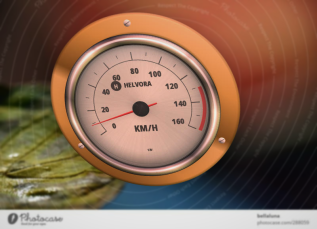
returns value=10 unit=km/h
